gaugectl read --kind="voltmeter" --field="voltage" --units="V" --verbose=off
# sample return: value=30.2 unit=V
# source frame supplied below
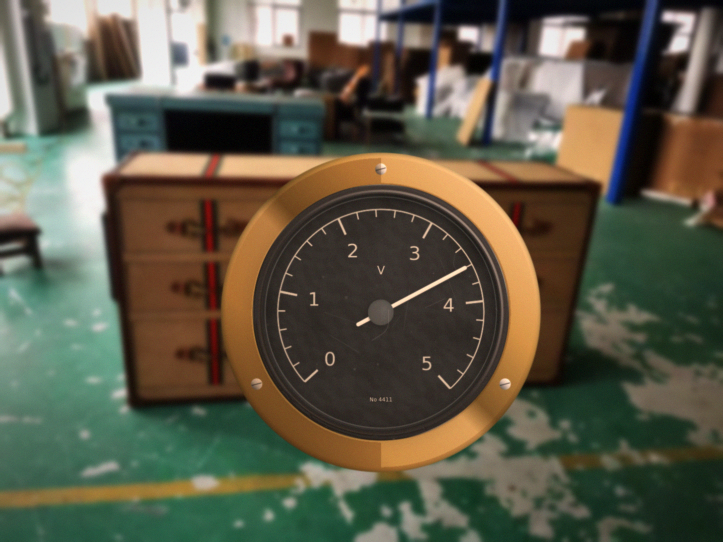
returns value=3.6 unit=V
